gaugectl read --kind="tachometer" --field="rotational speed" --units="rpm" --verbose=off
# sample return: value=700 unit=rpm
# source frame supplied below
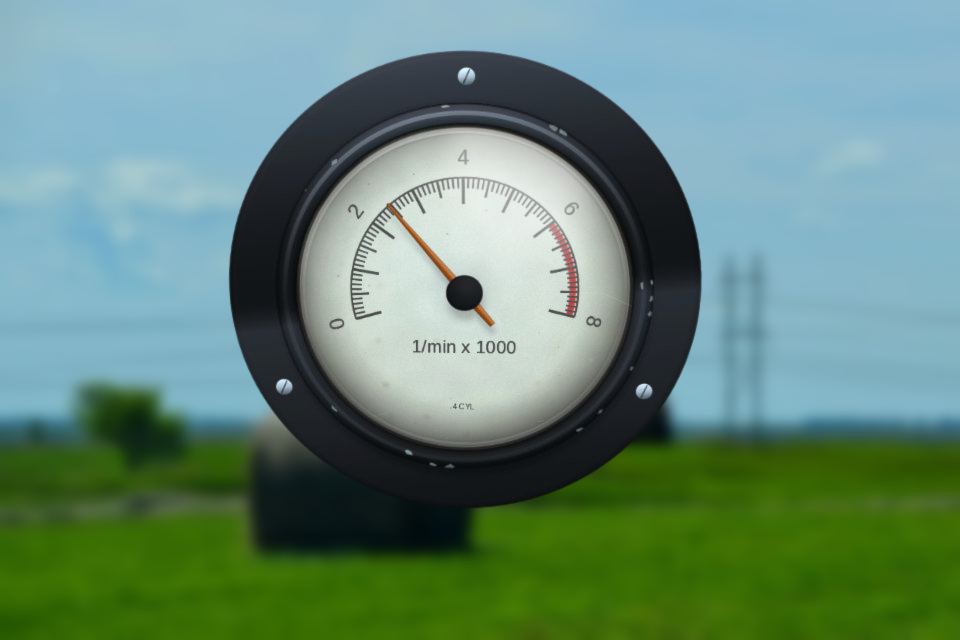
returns value=2500 unit=rpm
